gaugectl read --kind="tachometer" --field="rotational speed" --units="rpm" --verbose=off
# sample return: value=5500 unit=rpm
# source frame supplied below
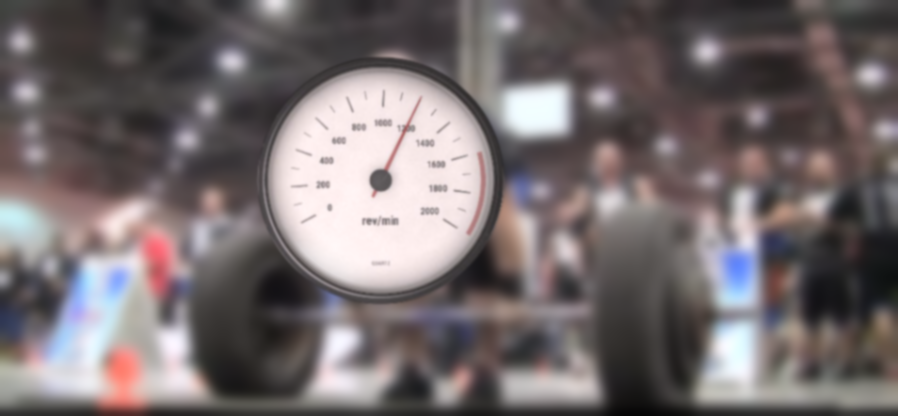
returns value=1200 unit=rpm
